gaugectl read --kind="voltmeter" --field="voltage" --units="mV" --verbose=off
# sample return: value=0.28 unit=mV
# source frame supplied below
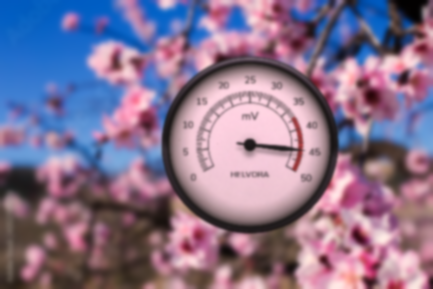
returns value=45 unit=mV
